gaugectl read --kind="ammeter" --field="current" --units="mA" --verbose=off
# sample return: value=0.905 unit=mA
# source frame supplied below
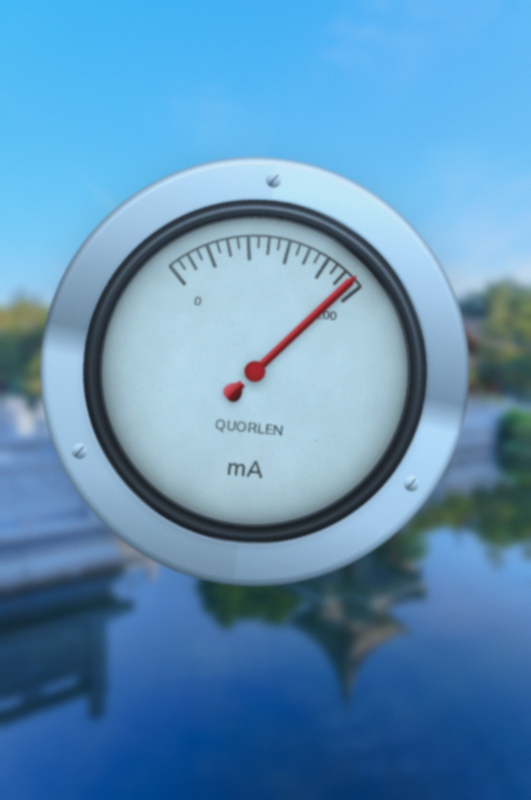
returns value=190 unit=mA
